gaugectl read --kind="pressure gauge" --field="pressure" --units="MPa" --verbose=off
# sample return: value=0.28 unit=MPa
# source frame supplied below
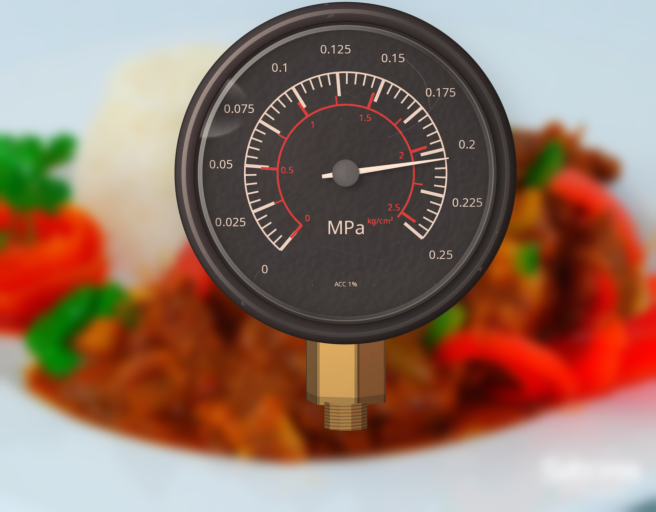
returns value=0.205 unit=MPa
